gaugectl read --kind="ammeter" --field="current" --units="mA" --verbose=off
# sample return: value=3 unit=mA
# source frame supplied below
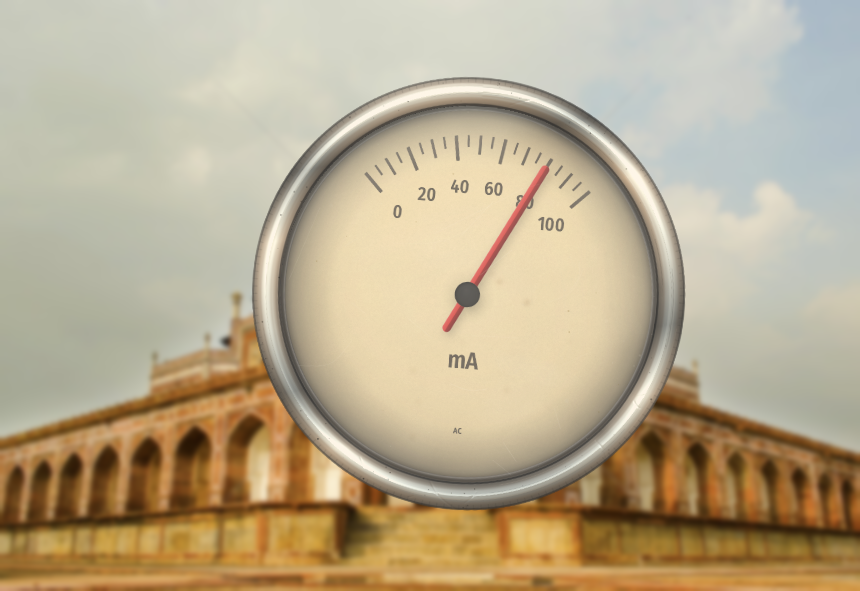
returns value=80 unit=mA
